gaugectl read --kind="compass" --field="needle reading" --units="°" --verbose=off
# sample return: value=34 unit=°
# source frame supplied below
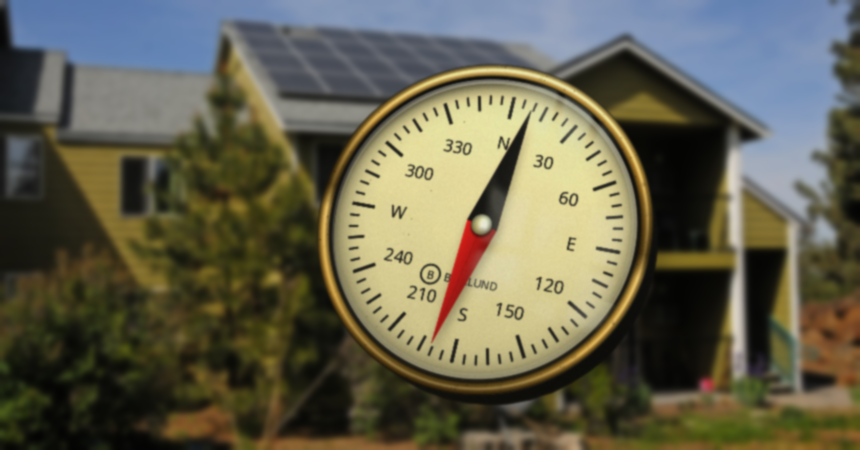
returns value=190 unit=°
